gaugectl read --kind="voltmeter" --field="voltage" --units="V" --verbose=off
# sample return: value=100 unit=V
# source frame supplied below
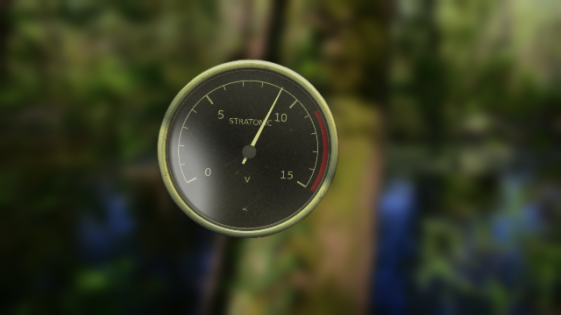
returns value=9 unit=V
